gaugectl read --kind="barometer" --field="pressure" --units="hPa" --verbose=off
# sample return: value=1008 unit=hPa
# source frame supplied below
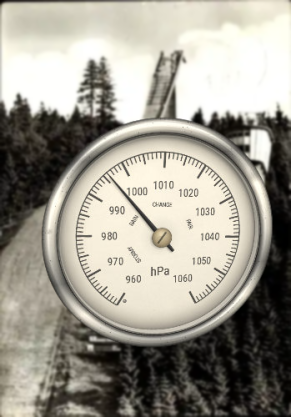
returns value=996 unit=hPa
